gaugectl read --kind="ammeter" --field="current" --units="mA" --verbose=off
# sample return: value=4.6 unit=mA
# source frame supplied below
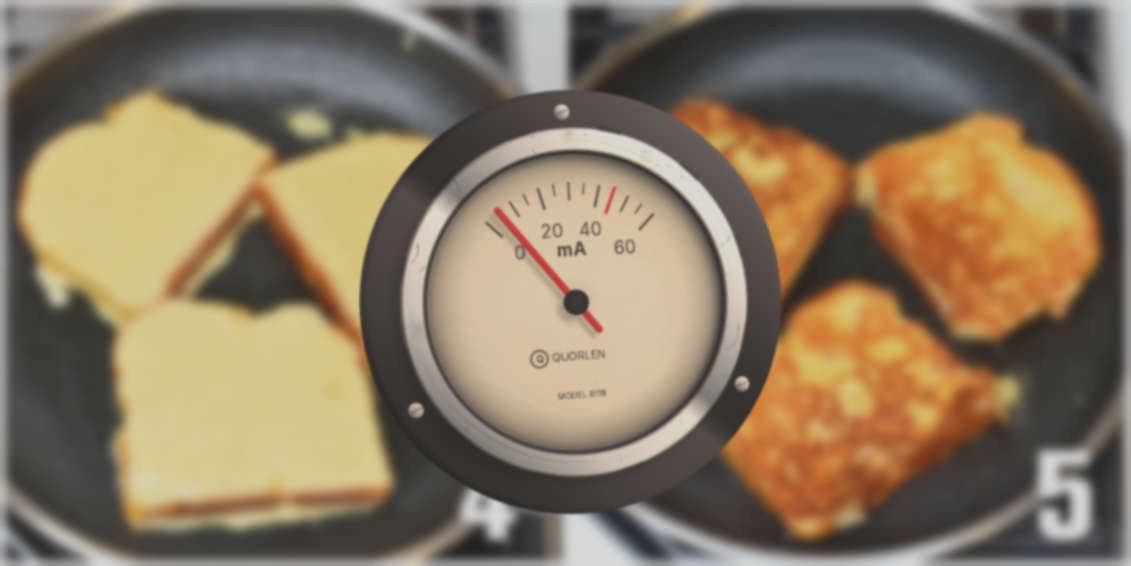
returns value=5 unit=mA
